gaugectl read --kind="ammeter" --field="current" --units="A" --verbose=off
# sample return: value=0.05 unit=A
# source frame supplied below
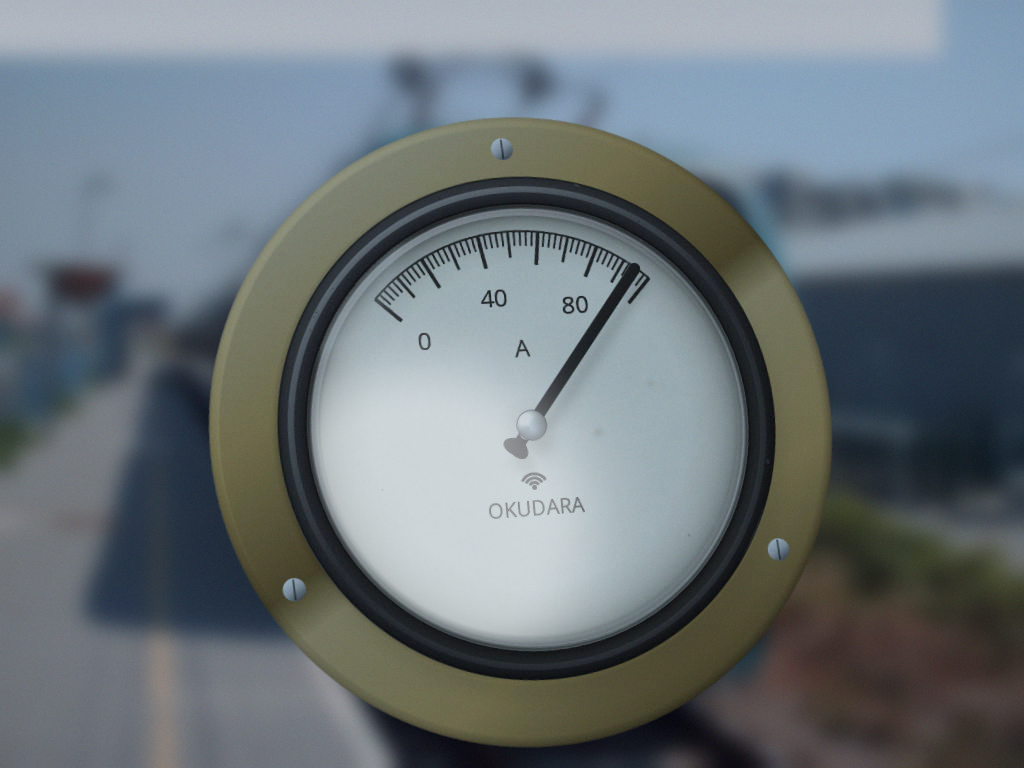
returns value=94 unit=A
